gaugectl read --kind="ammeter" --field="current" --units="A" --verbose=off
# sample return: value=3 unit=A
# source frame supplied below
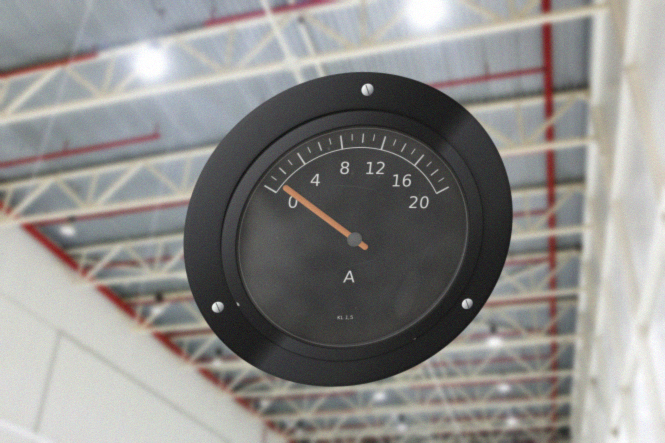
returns value=1 unit=A
